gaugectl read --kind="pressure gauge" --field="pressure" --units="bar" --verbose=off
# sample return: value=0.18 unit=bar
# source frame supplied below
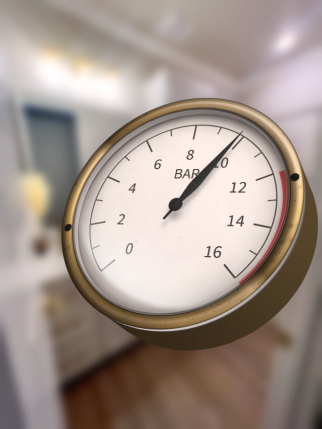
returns value=10 unit=bar
